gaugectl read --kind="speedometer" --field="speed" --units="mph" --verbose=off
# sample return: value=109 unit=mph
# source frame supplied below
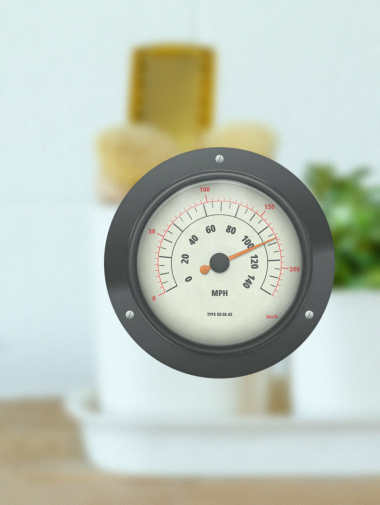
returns value=107.5 unit=mph
